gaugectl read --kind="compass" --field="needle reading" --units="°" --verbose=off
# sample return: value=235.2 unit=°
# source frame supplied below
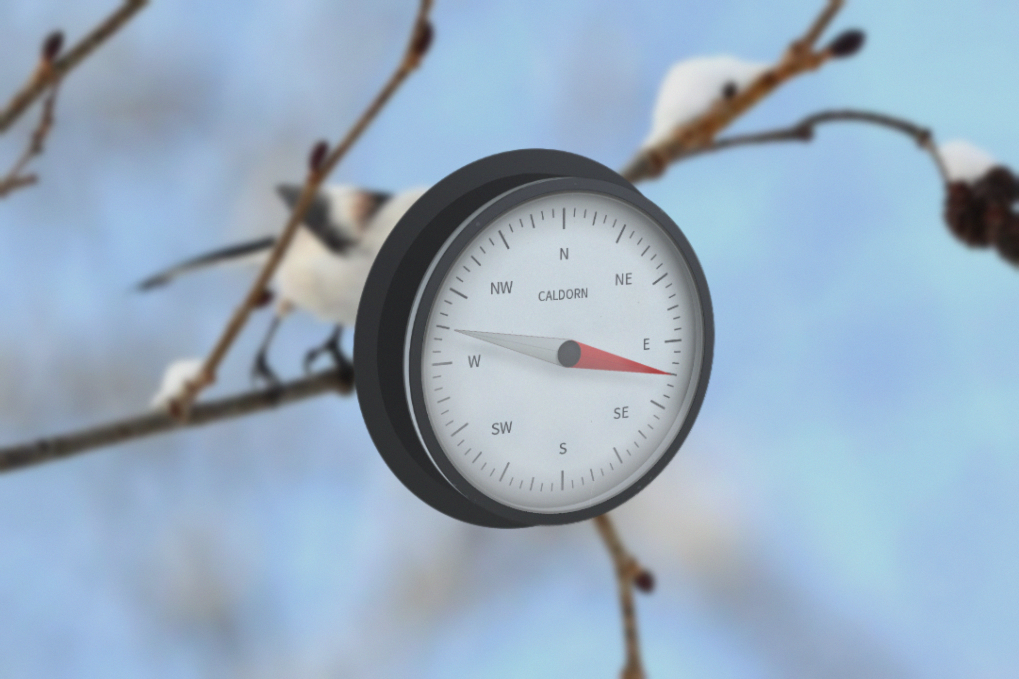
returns value=105 unit=°
